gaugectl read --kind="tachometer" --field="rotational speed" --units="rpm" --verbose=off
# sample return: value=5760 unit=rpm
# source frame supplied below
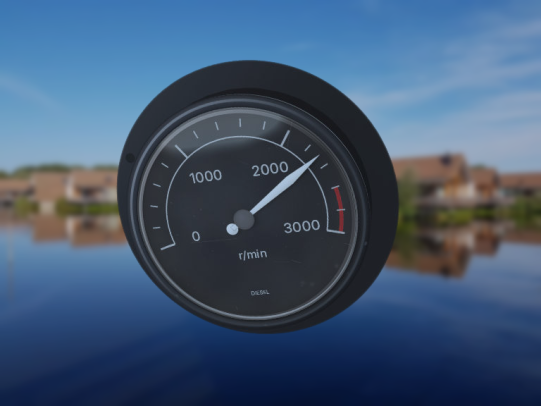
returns value=2300 unit=rpm
